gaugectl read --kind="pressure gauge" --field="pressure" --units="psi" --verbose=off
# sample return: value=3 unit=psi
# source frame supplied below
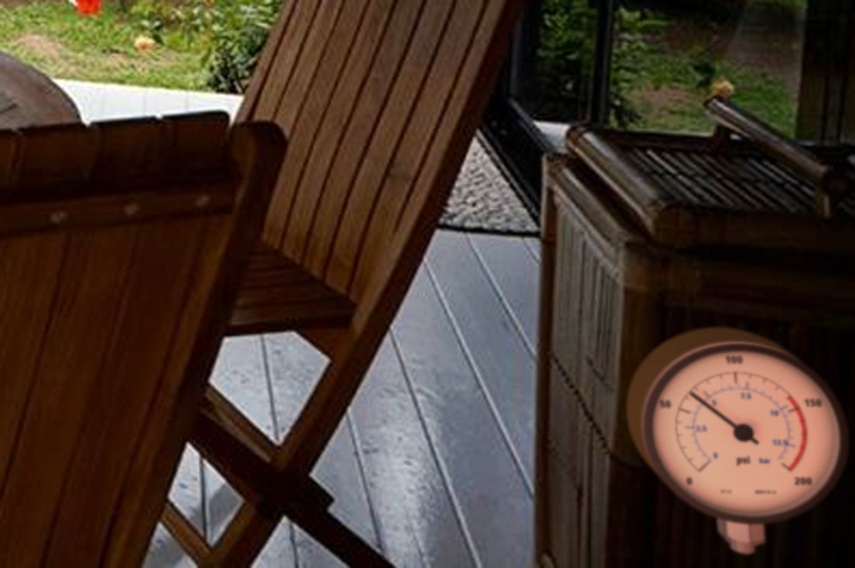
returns value=65 unit=psi
